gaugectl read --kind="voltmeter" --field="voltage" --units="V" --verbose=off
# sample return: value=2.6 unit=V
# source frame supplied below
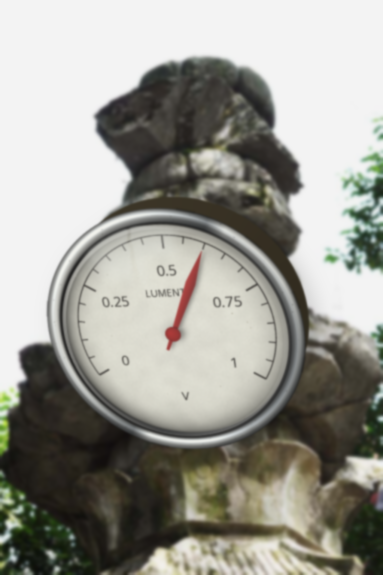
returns value=0.6 unit=V
